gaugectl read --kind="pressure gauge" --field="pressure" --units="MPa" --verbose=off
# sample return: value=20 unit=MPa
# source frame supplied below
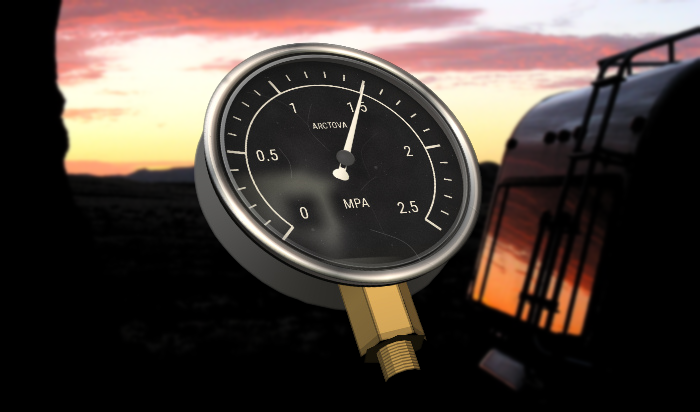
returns value=1.5 unit=MPa
